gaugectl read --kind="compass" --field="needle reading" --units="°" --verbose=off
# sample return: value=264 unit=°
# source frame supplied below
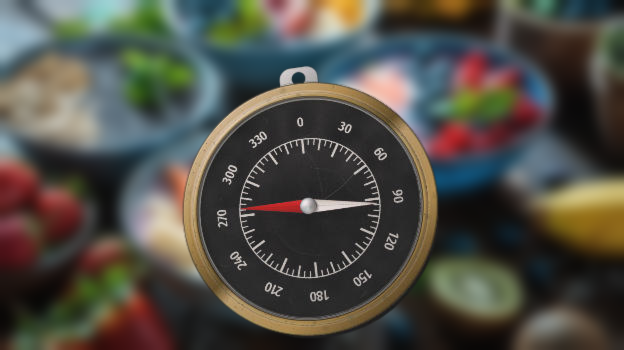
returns value=275 unit=°
